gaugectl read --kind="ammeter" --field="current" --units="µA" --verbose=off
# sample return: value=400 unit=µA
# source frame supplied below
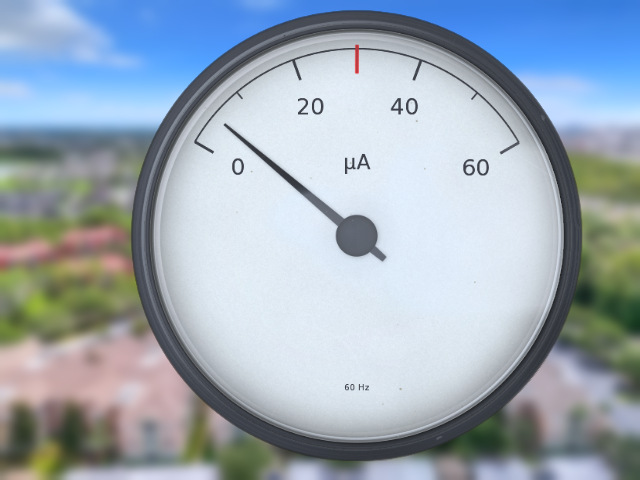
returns value=5 unit=µA
